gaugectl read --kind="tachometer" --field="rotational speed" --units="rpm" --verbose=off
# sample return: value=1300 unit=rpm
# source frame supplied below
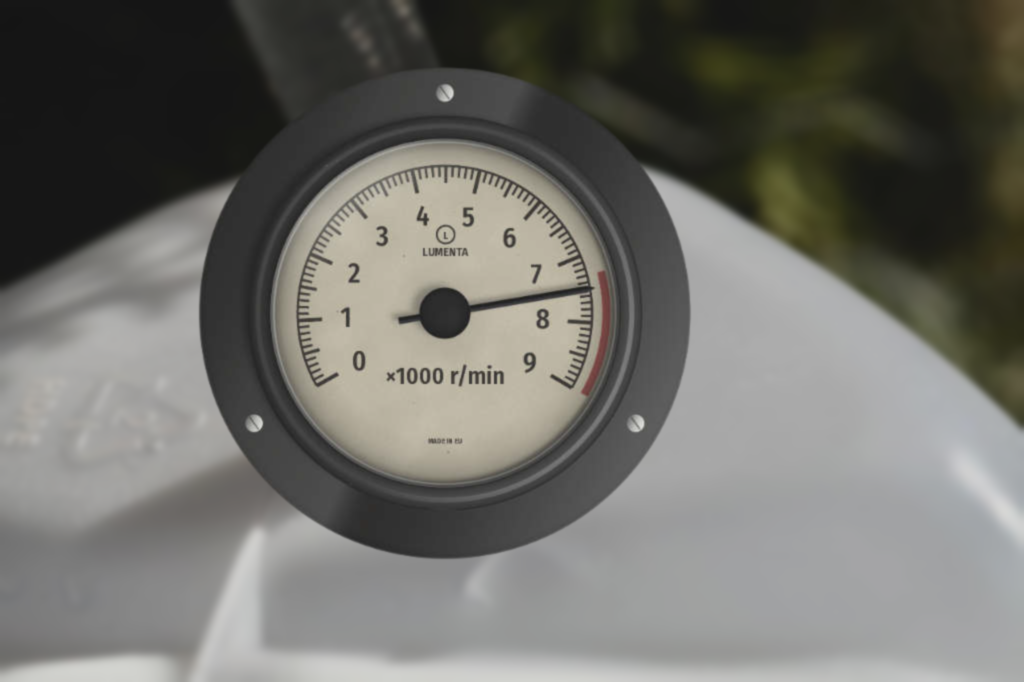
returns value=7500 unit=rpm
